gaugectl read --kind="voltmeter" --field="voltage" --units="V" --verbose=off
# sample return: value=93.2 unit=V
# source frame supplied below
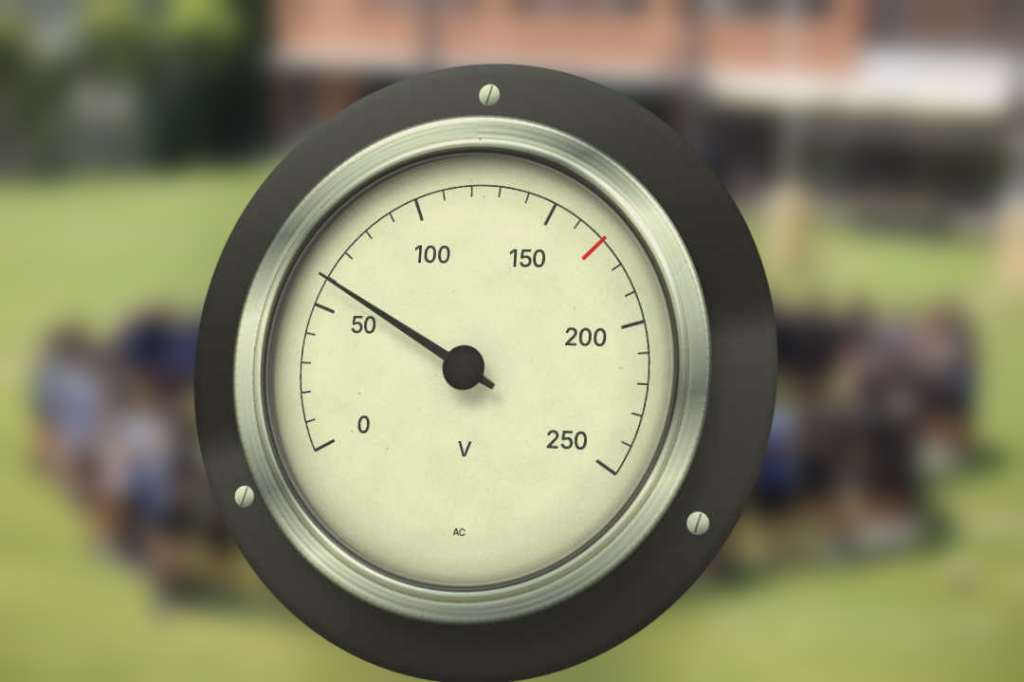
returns value=60 unit=V
